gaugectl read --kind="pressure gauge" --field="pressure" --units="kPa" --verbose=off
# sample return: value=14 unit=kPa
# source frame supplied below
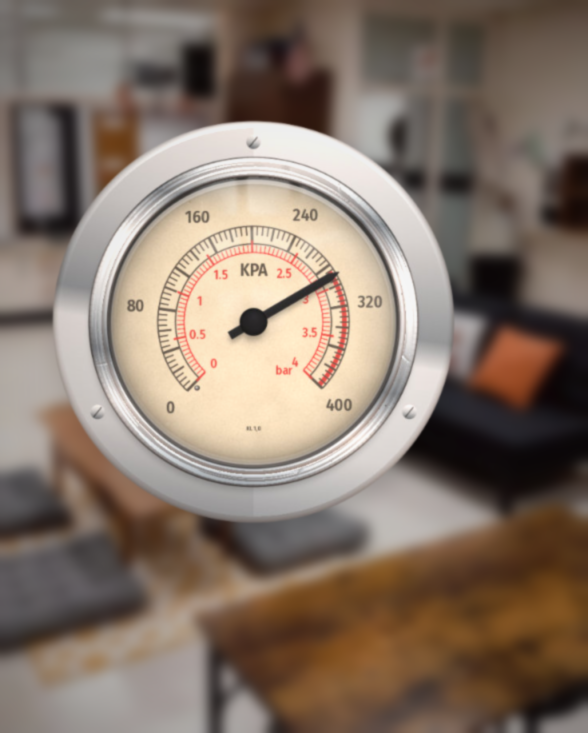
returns value=290 unit=kPa
